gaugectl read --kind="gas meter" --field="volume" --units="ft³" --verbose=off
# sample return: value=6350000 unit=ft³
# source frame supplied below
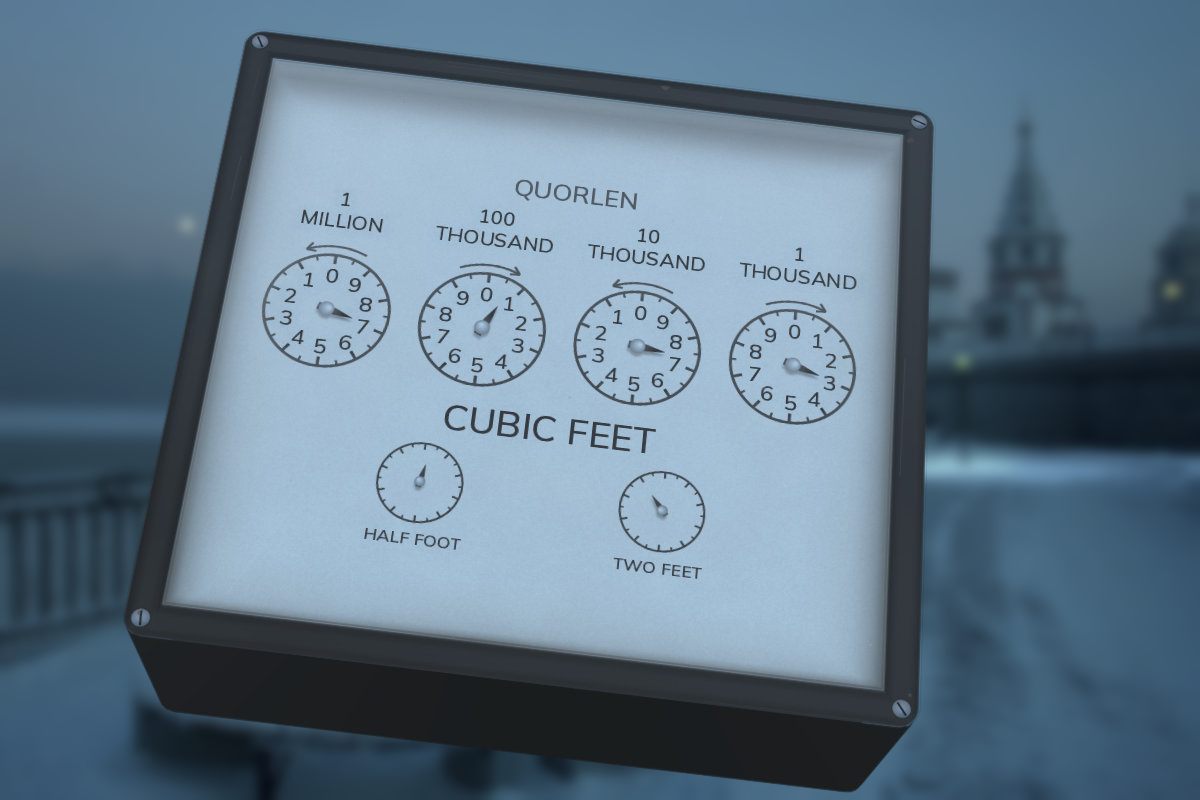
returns value=707300 unit=ft³
